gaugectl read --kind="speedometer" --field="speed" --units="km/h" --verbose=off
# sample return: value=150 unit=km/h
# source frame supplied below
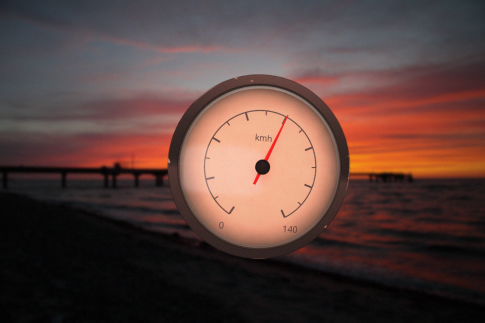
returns value=80 unit=km/h
